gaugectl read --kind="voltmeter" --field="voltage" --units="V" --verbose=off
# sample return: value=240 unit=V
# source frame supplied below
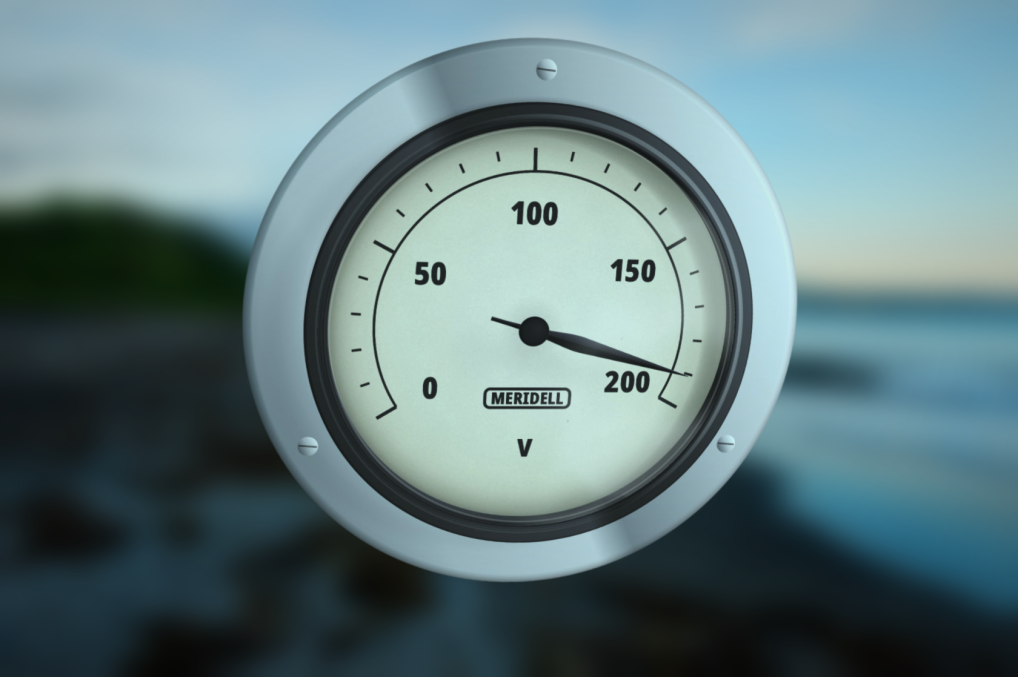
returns value=190 unit=V
